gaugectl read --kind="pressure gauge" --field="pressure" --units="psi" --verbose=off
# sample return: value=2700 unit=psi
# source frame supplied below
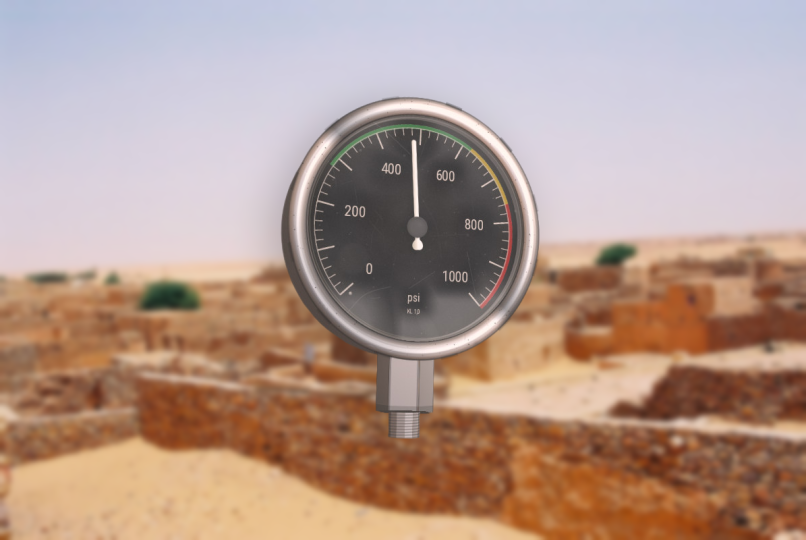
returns value=480 unit=psi
